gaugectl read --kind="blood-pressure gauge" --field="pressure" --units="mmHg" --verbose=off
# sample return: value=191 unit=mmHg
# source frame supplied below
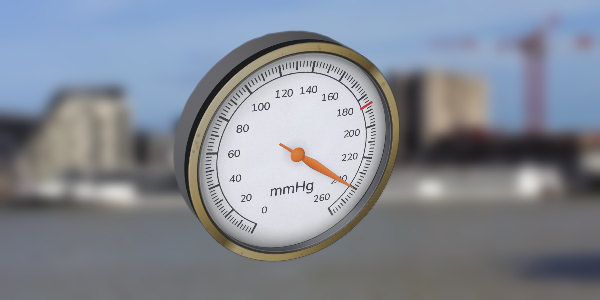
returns value=240 unit=mmHg
